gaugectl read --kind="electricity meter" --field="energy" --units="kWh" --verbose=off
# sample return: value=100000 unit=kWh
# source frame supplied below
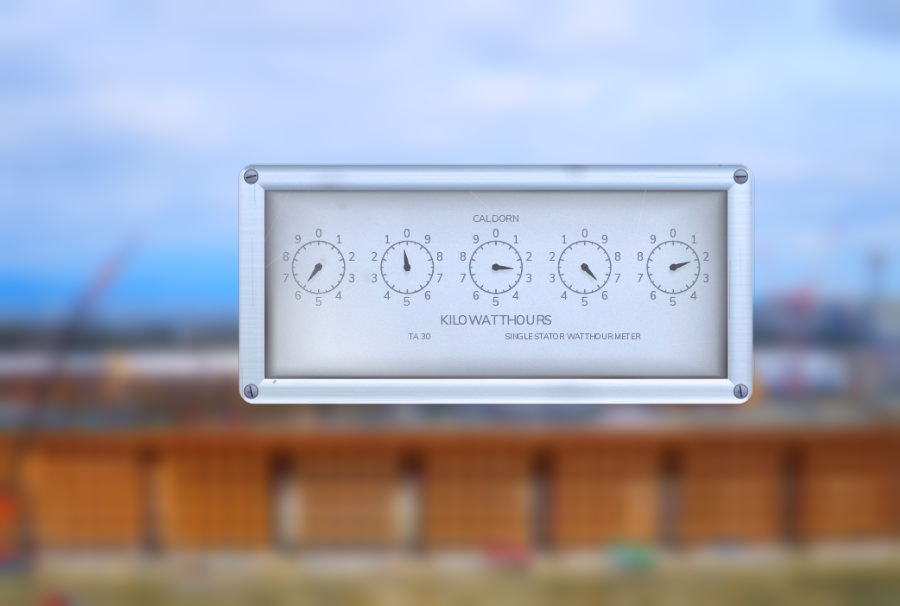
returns value=60262 unit=kWh
